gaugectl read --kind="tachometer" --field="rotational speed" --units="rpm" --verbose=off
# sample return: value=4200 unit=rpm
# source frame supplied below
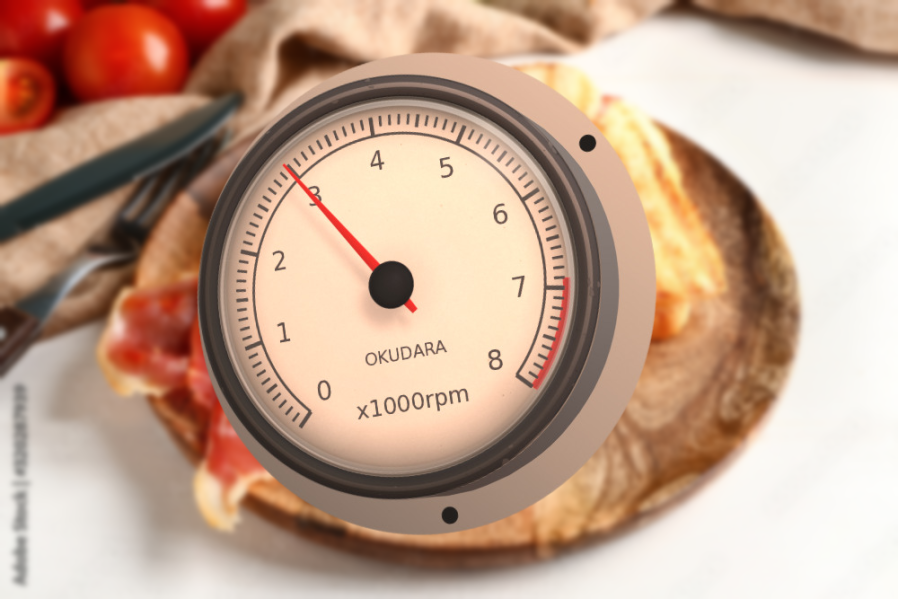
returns value=3000 unit=rpm
